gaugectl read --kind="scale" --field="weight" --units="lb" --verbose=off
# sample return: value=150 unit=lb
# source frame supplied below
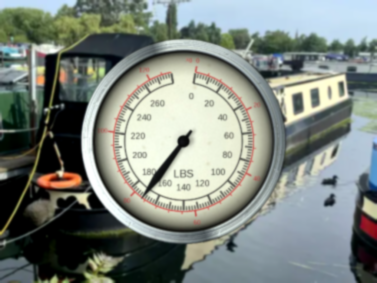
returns value=170 unit=lb
